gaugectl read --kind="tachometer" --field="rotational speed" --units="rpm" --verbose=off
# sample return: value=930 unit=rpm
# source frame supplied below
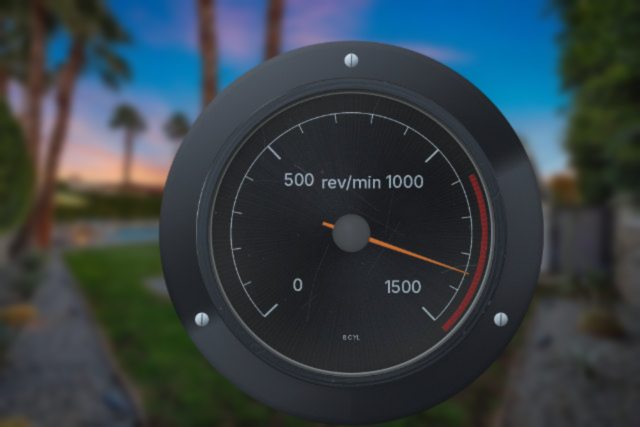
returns value=1350 unit=rpm
